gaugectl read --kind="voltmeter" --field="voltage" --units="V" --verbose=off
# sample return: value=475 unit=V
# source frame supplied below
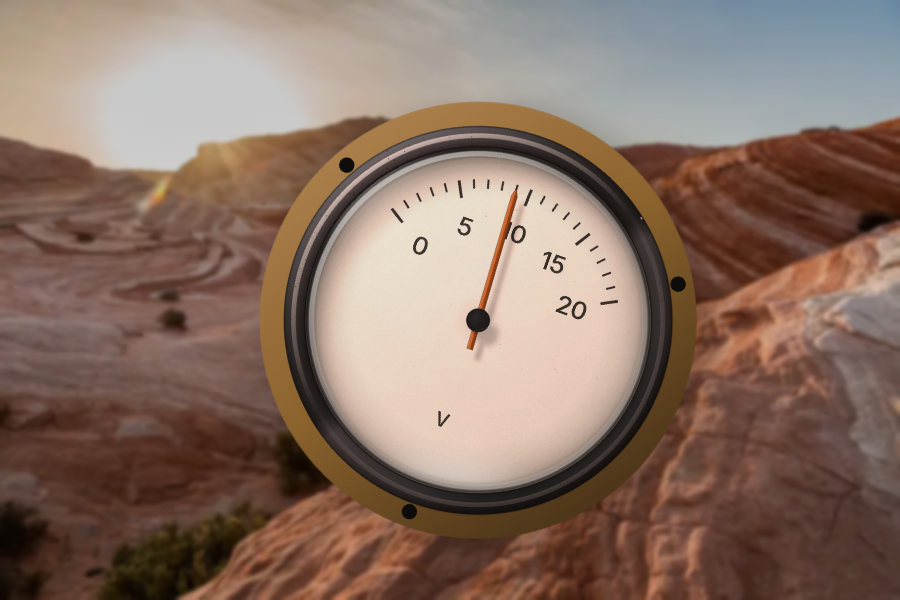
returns value=9 unit=V
